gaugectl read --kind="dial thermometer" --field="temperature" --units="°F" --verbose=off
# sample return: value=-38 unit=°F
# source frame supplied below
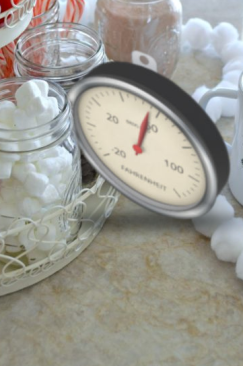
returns value=56 unit=°F
